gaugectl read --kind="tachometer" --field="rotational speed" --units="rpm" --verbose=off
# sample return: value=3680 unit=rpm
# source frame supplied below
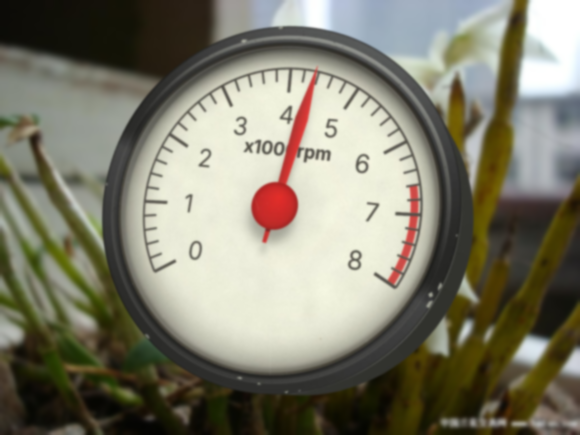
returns value=4400 unit=rpm
